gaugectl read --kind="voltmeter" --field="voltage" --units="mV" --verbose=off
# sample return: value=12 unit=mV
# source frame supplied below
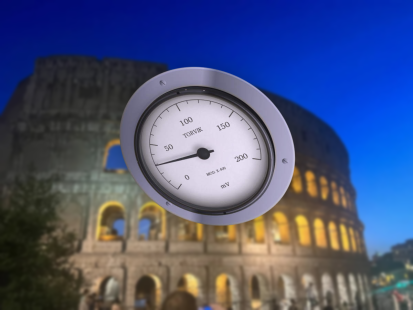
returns value=30 unit=mV
